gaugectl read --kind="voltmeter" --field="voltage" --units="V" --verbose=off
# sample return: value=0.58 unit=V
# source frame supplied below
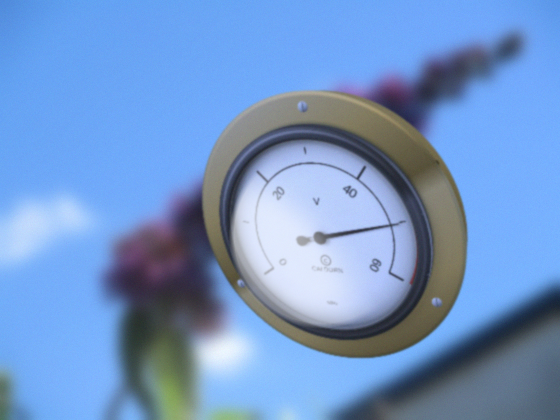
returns value=50 unit=V
